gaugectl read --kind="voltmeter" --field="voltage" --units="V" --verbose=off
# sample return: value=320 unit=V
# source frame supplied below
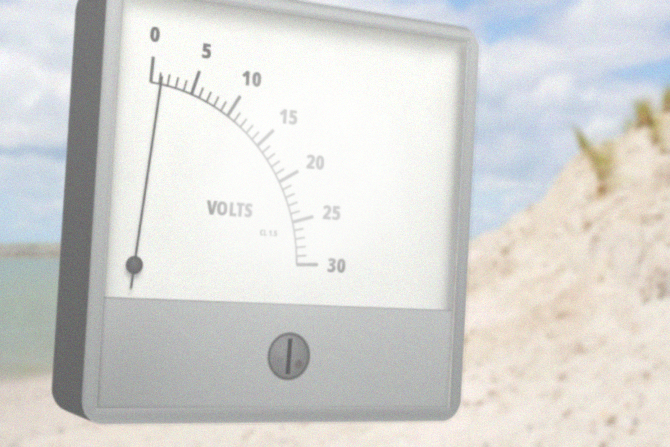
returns value=1 unit=V
